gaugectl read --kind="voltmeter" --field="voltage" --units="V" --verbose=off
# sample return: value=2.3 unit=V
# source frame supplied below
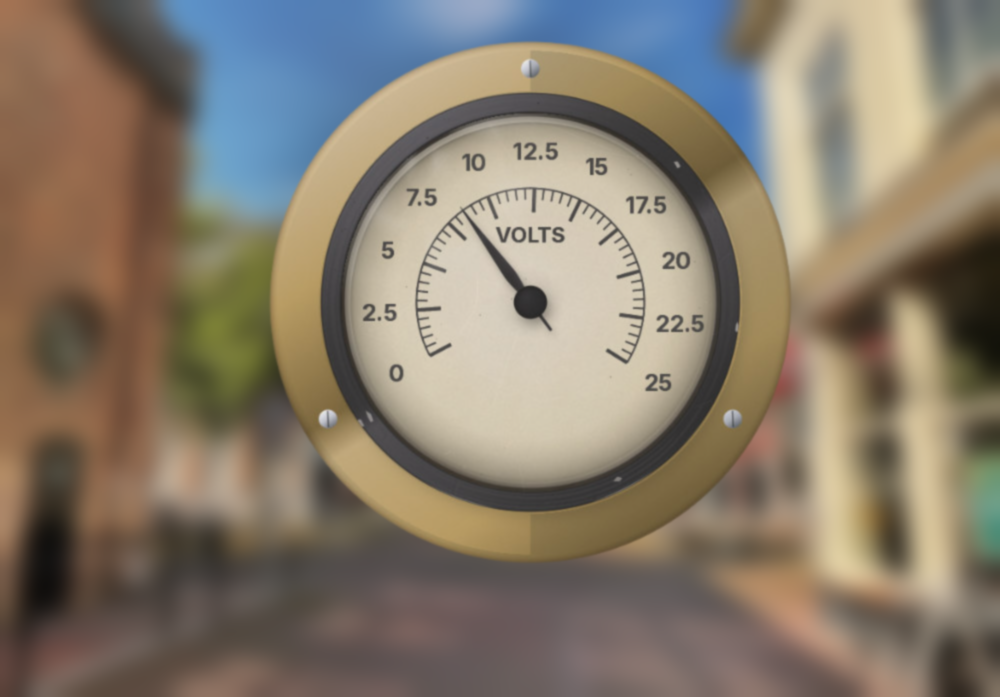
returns value=8.5 unit=V
